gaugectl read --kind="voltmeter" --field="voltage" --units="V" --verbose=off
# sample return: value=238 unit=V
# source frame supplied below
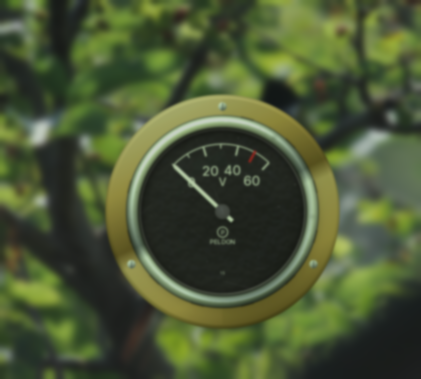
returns value=0 unit=V
